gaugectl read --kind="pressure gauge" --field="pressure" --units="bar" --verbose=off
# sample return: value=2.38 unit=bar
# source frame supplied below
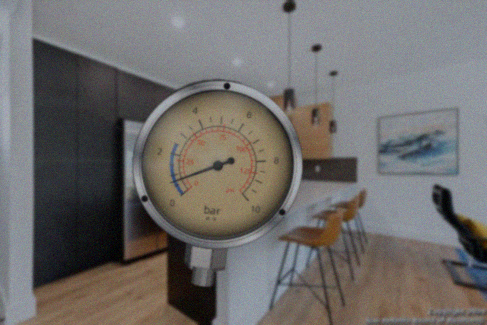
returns value=0.75 unit=bar
